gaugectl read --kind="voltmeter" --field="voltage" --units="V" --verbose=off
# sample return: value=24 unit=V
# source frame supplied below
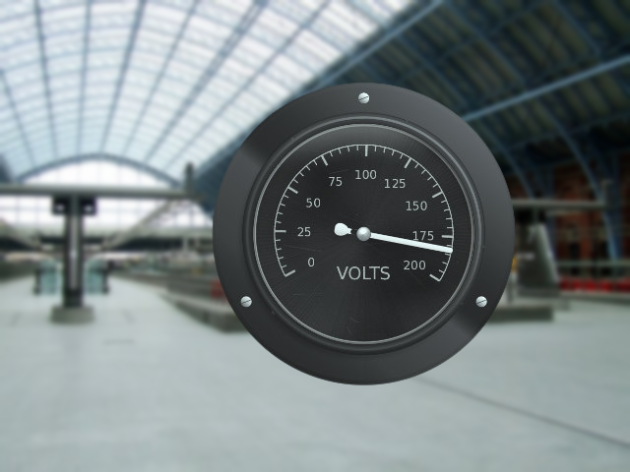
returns value=182.5 unit=V
